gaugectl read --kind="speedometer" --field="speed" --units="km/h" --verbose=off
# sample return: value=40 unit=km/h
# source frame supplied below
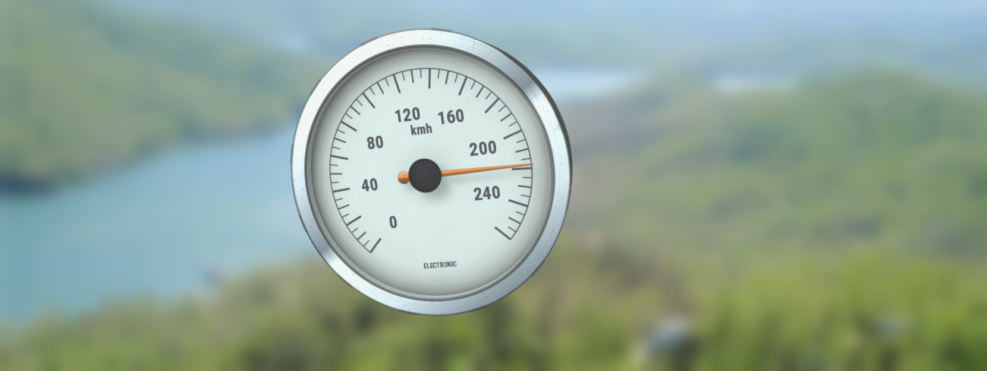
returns value=217.5 unit=km/h
